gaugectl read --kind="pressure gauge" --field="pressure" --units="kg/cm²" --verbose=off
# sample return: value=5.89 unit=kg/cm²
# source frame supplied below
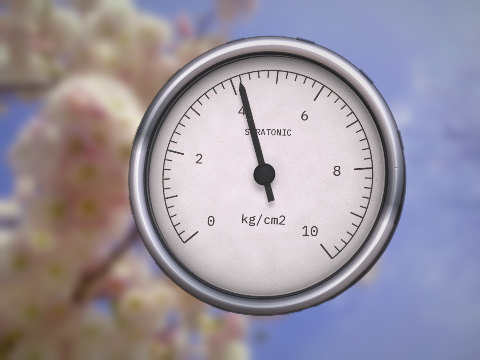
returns value=4.2 unit=kg/cm²
